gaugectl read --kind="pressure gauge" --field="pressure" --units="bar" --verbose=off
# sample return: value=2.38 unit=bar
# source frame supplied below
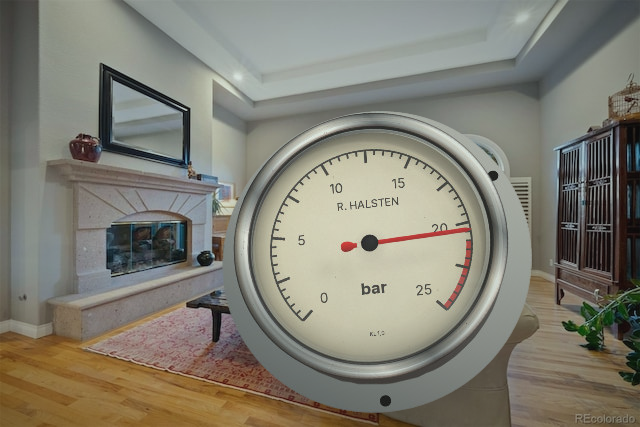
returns value=20.5 unit=bar
